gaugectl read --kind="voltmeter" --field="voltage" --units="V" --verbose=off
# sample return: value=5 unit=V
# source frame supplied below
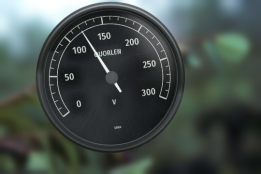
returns value=120 unit=V
